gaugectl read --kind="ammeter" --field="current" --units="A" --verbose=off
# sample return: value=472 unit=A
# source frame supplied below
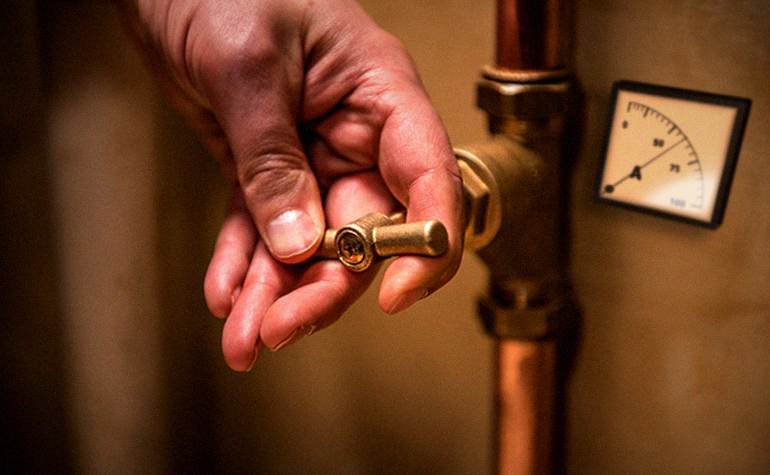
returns value=60 unit=A
